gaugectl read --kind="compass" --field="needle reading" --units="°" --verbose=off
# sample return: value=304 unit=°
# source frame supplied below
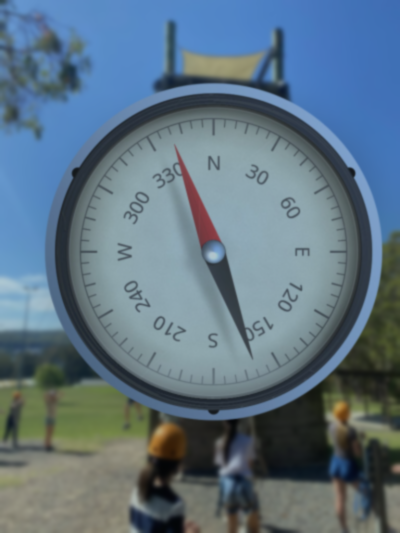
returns value=340 unit=°
